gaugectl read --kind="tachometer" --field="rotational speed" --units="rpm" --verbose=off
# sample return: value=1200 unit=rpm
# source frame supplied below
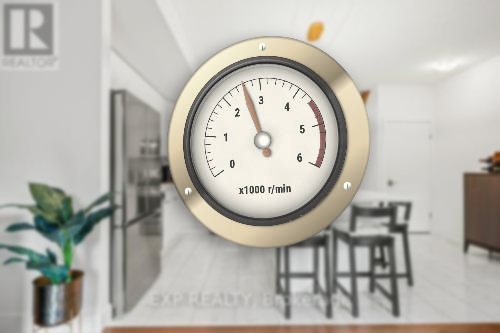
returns value=2600 unit=rpm
